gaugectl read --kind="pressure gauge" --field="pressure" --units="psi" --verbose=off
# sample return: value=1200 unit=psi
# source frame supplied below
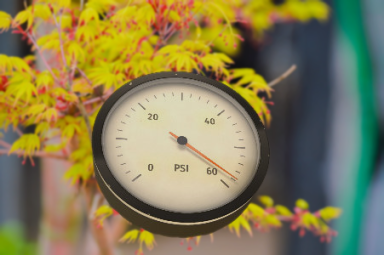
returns value=58 unit=psi
